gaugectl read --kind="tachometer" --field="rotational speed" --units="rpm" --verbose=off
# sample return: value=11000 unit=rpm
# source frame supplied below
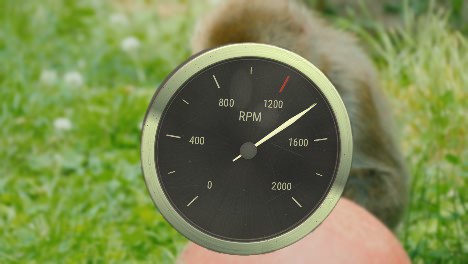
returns value=1400 unit=rpm
